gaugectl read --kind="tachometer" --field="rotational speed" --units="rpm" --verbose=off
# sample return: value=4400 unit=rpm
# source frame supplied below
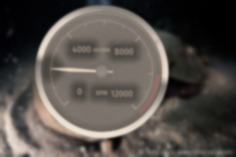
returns value=2000 unit=rpm
